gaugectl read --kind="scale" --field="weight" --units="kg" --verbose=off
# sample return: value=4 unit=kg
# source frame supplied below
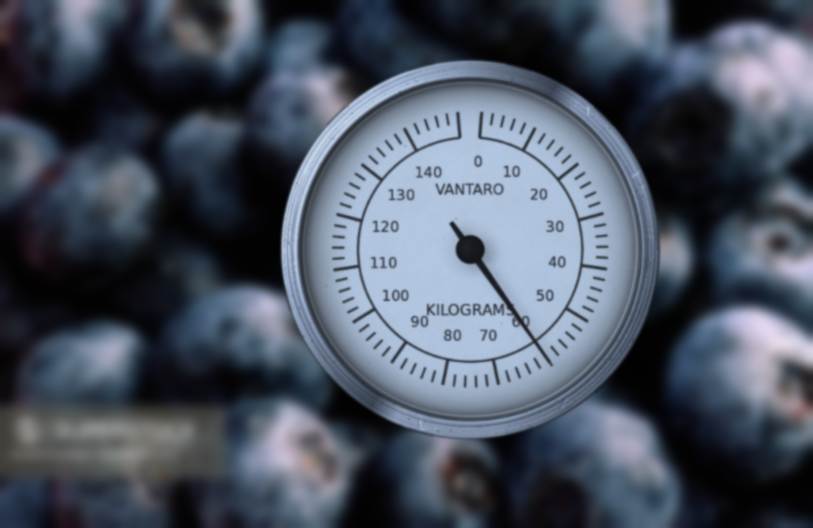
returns value=60 unit=kg
